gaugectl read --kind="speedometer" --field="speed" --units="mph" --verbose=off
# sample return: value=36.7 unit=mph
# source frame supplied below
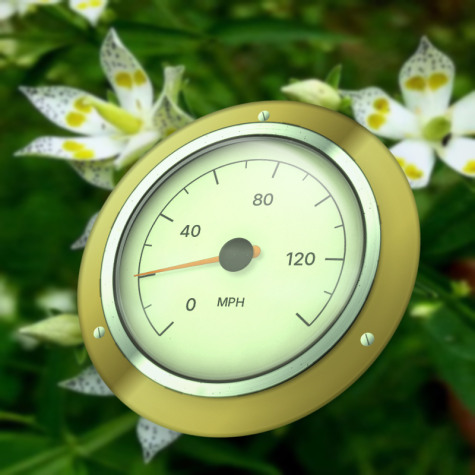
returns value=20 unit=mph
